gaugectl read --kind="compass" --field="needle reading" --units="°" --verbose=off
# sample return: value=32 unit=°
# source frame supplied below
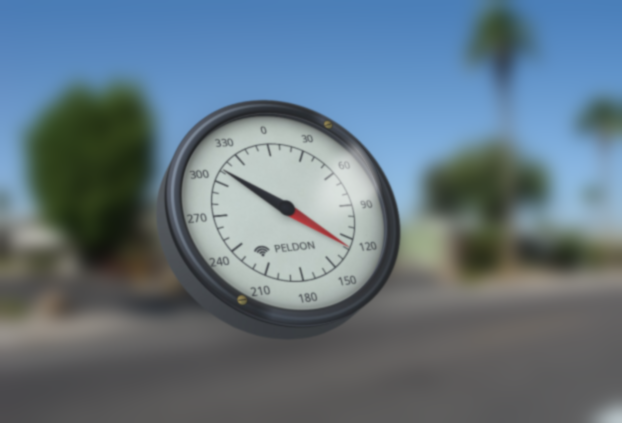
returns value=130 unit=°
